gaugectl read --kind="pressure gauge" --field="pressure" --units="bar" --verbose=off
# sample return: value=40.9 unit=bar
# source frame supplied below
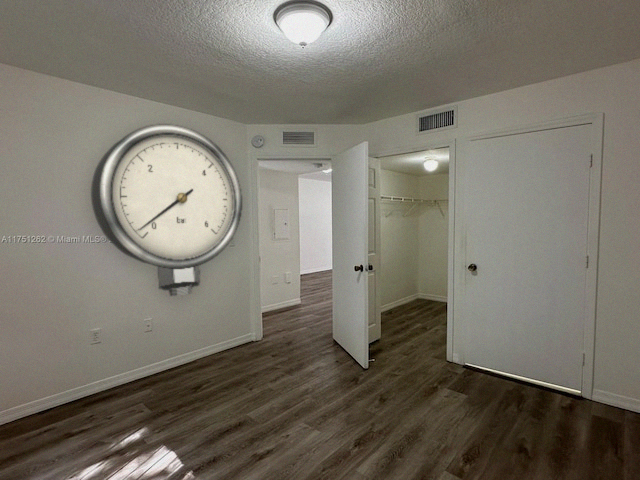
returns value=0.2 unit=bar
